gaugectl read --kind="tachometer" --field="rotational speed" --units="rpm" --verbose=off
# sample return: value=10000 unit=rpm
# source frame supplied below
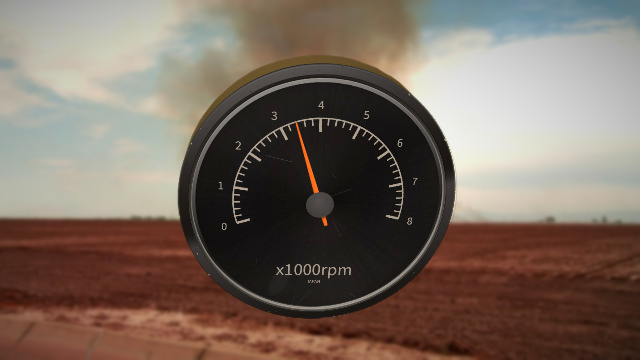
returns value=3400 unit=rpm
